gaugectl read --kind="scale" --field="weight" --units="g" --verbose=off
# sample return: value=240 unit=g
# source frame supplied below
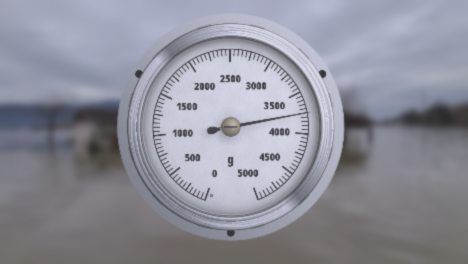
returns value=3750 unit=g
